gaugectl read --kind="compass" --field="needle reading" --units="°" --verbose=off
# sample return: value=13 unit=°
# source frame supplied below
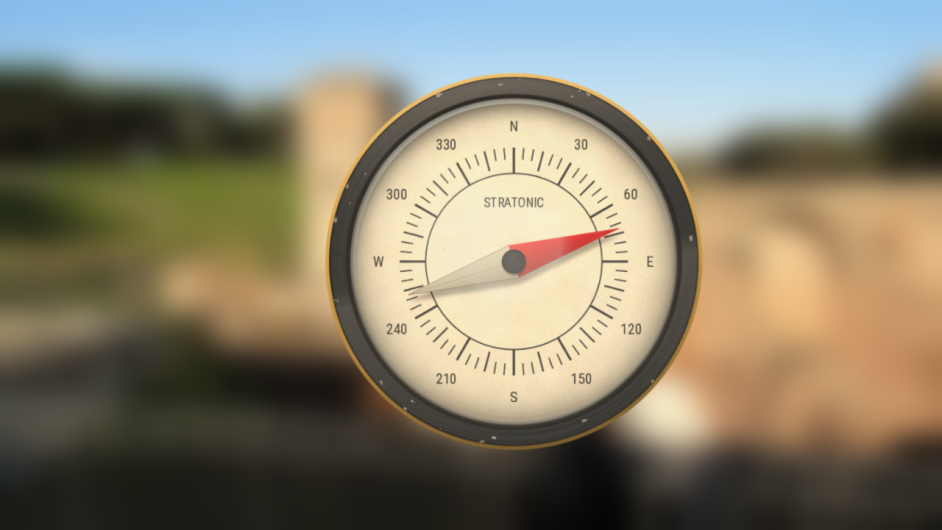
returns value=72.5 unit=°
